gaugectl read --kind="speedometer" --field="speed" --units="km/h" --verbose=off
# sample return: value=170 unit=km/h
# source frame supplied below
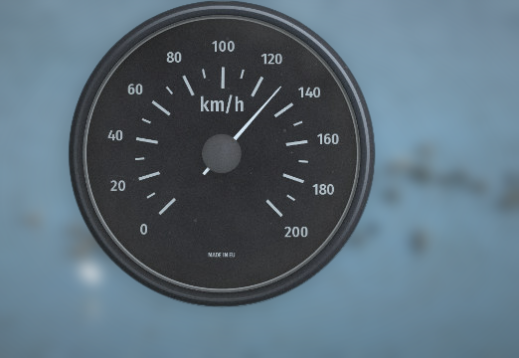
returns value=130 unit=km/h
